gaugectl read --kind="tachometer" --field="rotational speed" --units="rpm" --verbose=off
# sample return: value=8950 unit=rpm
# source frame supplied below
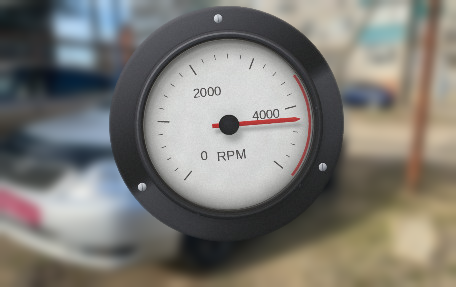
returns value=4200 unit=rpm
